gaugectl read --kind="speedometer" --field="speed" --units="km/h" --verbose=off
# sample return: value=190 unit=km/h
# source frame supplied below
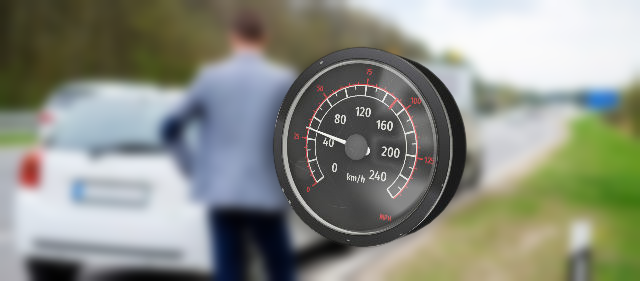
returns value=50 unit=km/h
